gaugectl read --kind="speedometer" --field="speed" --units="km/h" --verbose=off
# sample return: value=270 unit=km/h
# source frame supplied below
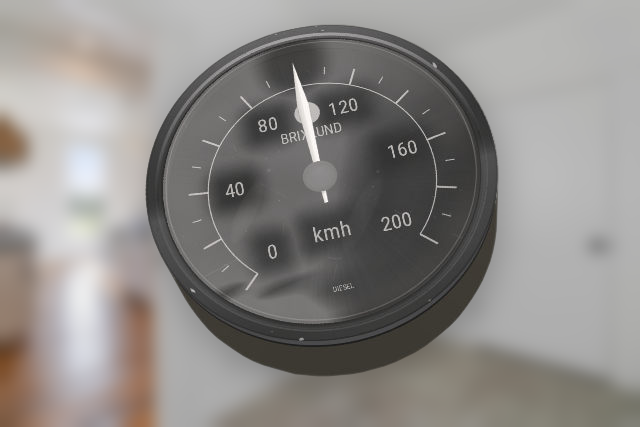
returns value=100 unit=km/h
